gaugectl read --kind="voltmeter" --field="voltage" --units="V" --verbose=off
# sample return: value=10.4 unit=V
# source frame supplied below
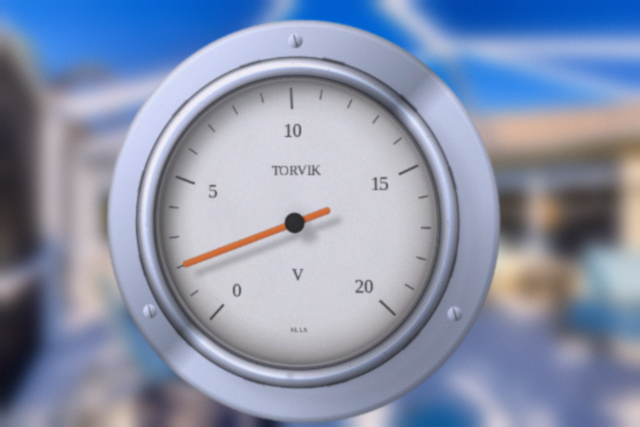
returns value=2 unit=V
